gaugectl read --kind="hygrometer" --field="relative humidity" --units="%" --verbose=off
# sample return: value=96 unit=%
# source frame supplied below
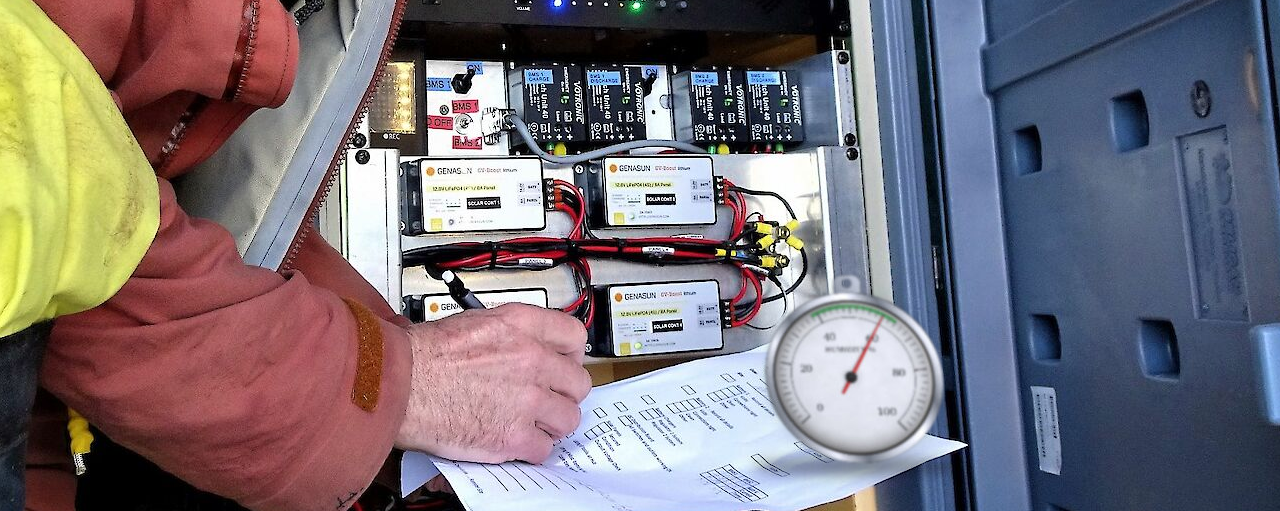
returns value=60 unit=%
